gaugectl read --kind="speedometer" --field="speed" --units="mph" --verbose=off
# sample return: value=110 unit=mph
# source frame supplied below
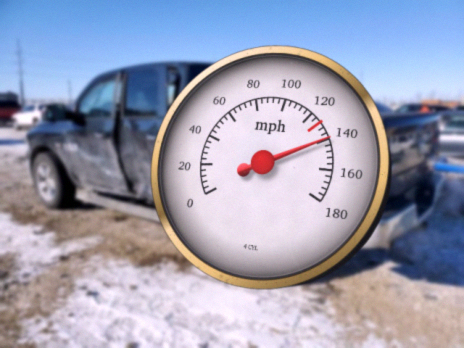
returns value=140 unit=mph
